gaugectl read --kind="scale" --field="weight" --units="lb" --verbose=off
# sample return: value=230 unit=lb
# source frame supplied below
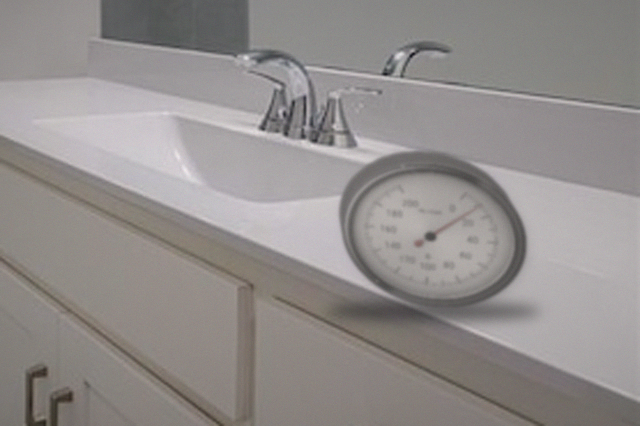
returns value=10 unit=lb
